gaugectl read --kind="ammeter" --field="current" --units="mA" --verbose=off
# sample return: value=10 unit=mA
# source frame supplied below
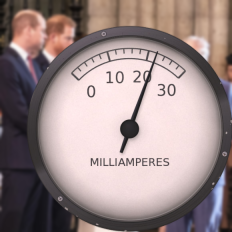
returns value=22 unit=mA
